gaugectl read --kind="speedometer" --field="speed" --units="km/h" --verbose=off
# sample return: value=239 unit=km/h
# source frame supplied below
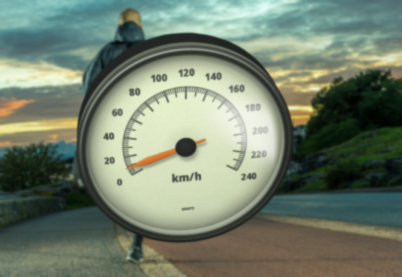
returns value=10 unit=km/h
